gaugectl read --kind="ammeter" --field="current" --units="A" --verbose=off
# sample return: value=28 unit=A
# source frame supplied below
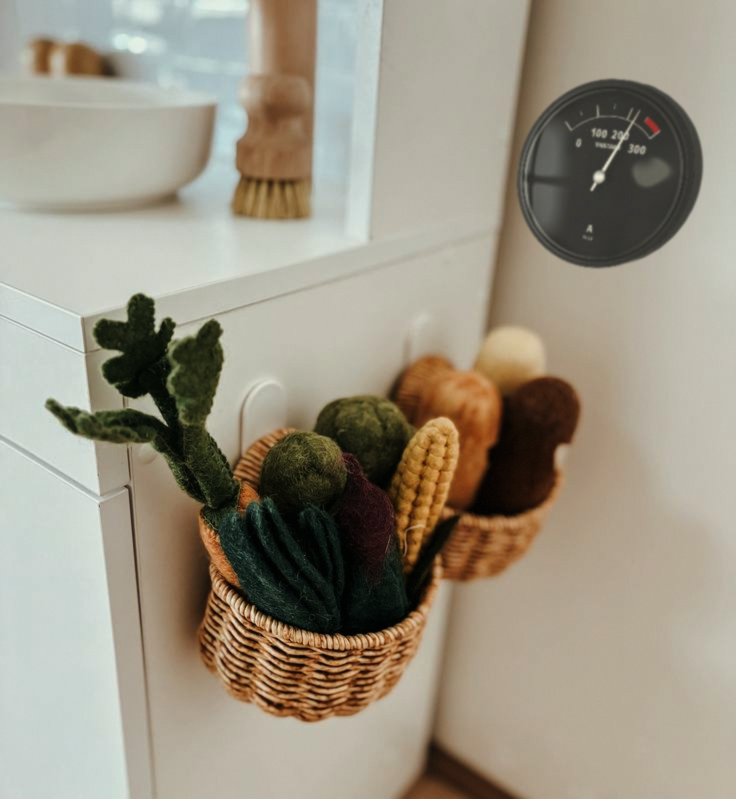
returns value=225 unit=A
